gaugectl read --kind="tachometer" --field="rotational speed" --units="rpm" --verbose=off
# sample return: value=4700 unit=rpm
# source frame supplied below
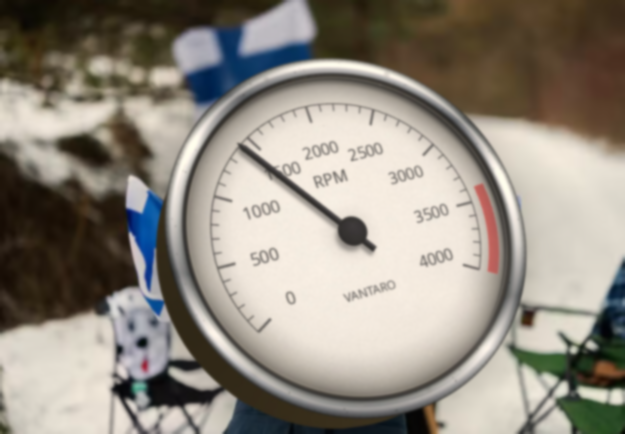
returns value=1400 unit=rpm
